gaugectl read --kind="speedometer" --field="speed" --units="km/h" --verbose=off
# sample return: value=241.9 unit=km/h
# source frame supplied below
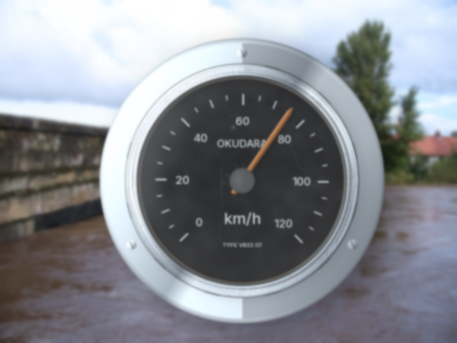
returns value=75 unit=km/h
